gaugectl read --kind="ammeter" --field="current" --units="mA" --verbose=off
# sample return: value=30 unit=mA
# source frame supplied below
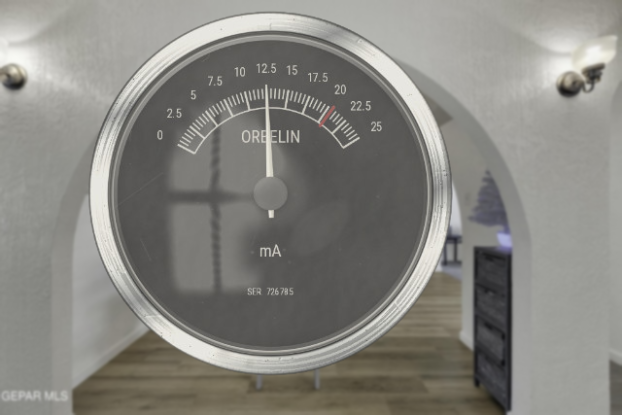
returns value=12.5 unit=mA
